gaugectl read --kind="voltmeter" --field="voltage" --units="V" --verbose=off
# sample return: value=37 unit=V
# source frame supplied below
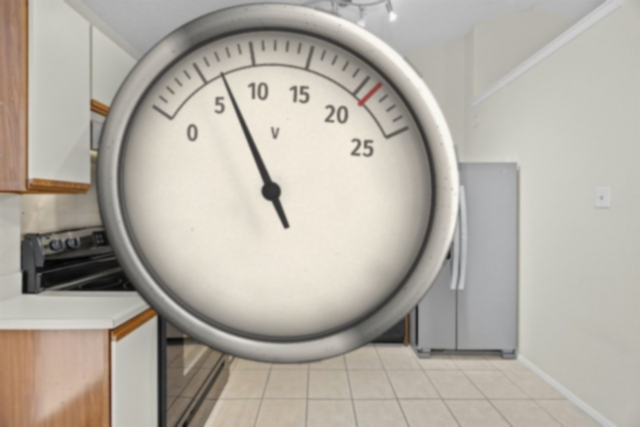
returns value=7 unit=V
